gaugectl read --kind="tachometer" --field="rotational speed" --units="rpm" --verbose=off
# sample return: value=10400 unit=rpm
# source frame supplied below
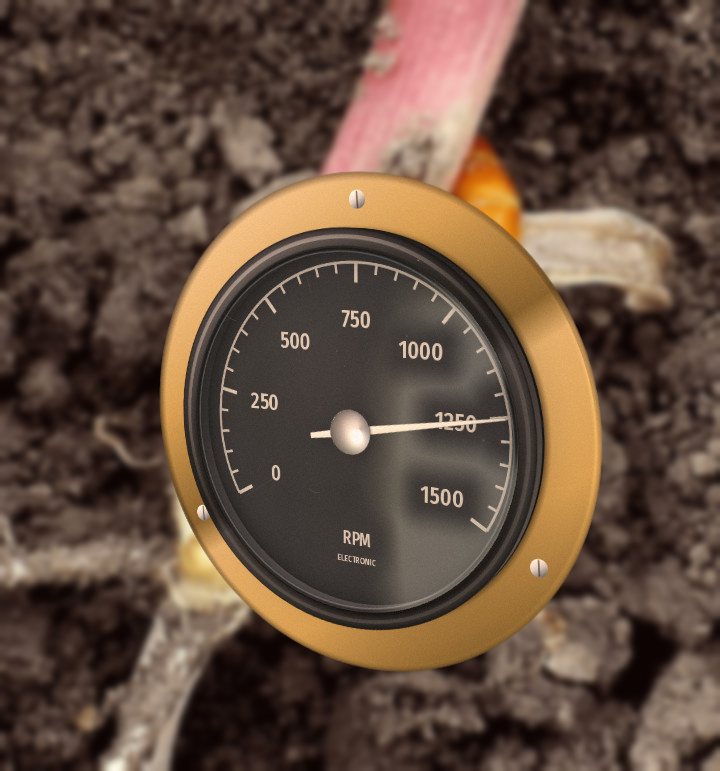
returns value=1250 unit=rpm
